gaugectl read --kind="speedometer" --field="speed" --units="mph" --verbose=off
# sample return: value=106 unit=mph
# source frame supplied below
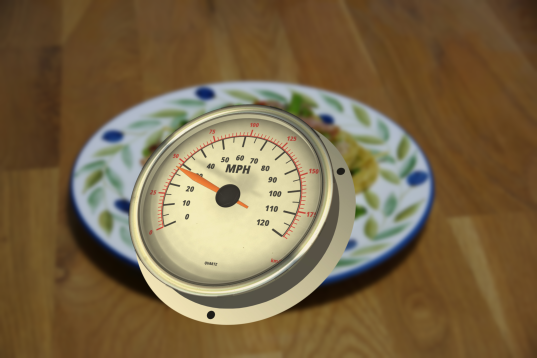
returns value=27.5 unit=mph
